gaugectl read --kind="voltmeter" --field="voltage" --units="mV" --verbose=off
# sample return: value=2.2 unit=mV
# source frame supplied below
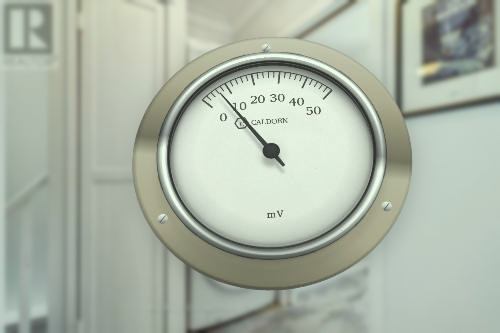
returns value=6 unit=mV
